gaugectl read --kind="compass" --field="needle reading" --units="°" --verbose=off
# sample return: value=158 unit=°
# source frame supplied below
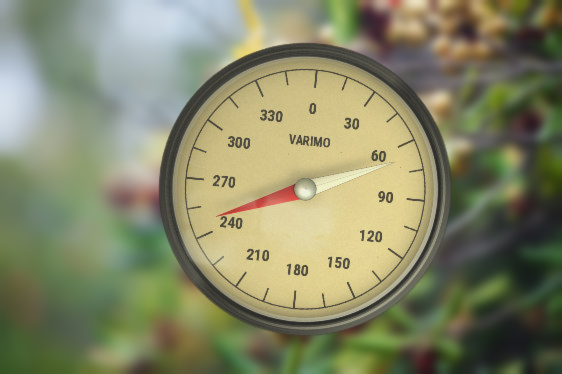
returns value=247.5 unit=°
